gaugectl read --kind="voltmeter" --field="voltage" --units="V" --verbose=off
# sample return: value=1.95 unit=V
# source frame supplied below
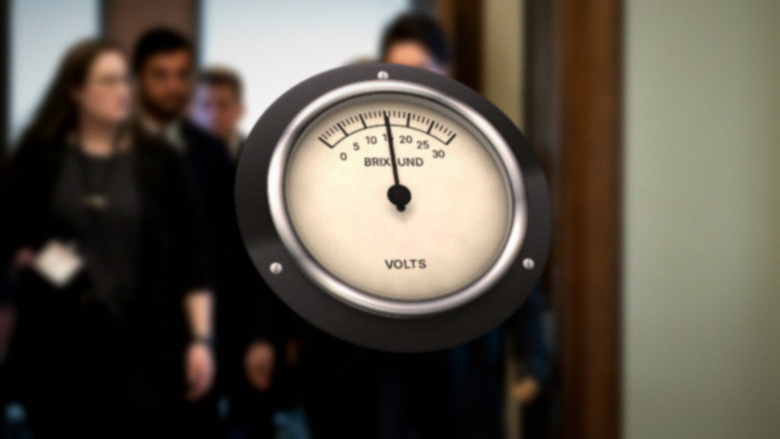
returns value=15 unit=V
